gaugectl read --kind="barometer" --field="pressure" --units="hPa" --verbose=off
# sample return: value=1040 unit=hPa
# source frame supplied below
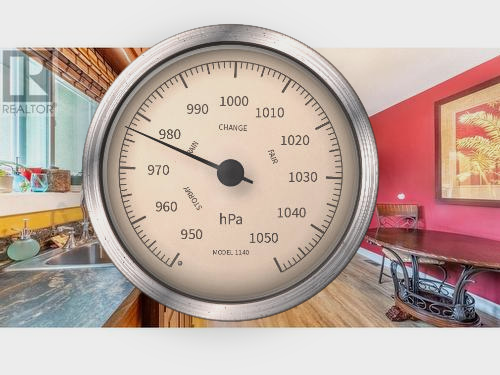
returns value=977 unit=hPa
